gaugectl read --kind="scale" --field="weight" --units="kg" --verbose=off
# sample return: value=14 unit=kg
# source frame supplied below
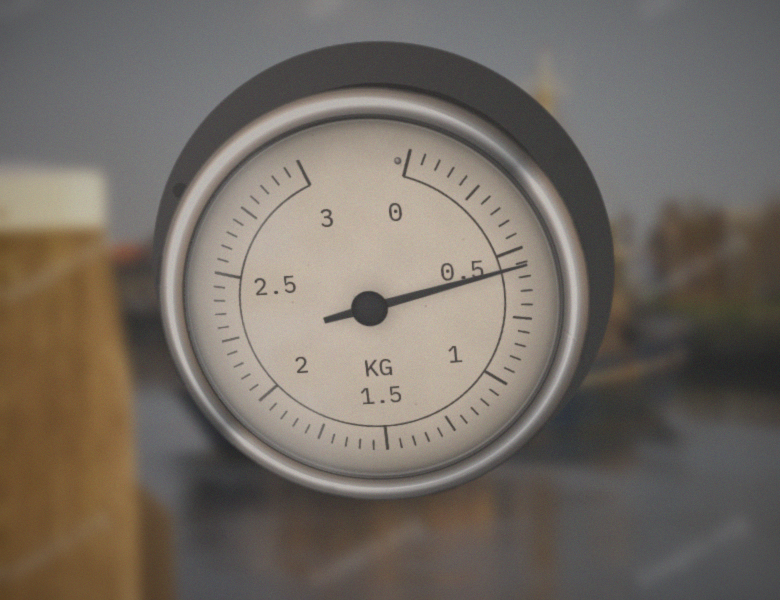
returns value=0.55 unit=kg
